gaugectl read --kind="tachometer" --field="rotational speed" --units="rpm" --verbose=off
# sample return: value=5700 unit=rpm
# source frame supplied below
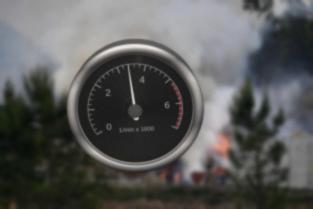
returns value=3400 unit=rpm
